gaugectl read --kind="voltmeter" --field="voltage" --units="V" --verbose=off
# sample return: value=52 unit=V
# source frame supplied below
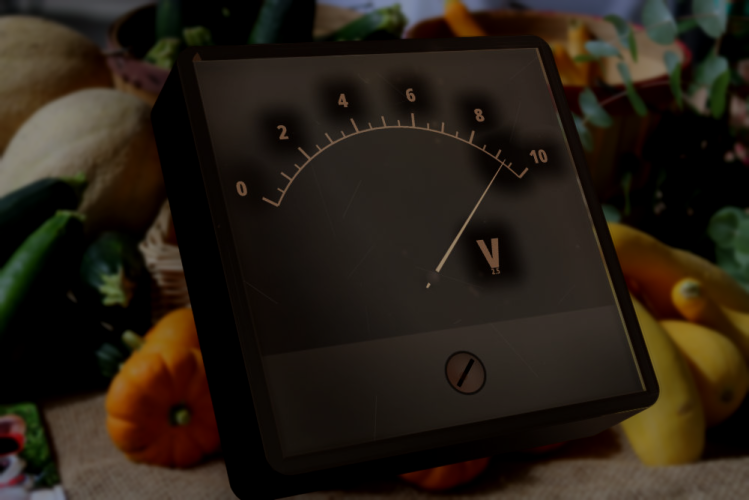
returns value=9.25 unit=V
